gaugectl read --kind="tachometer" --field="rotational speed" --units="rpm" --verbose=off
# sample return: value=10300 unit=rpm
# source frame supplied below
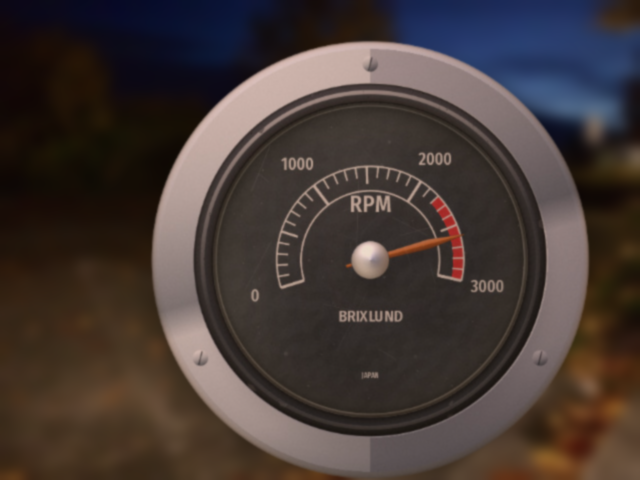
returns value=2600 unit=rpm
